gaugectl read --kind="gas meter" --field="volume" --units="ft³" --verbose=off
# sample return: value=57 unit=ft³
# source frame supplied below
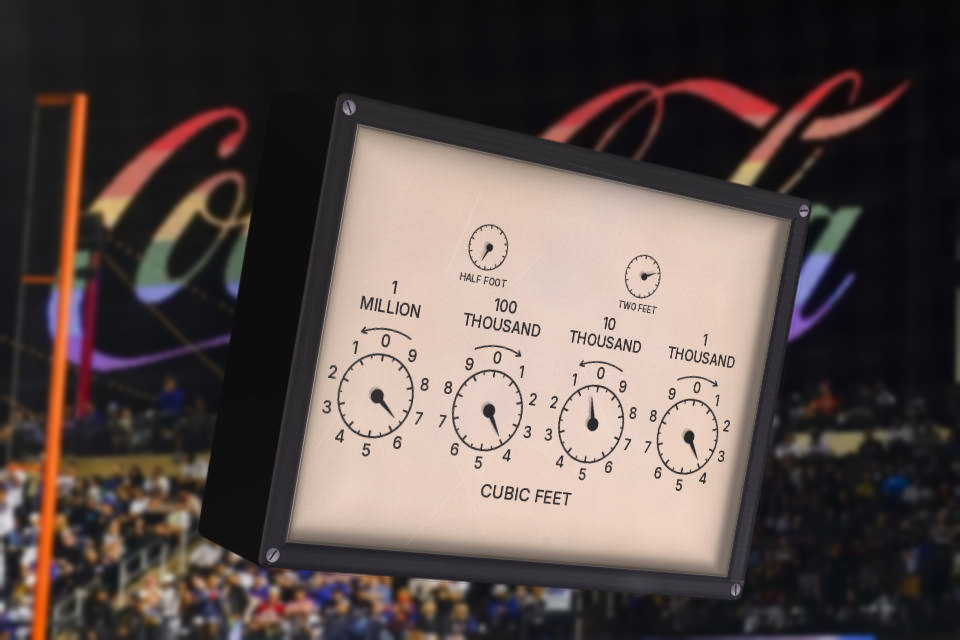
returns value=640400 unit=ft³
